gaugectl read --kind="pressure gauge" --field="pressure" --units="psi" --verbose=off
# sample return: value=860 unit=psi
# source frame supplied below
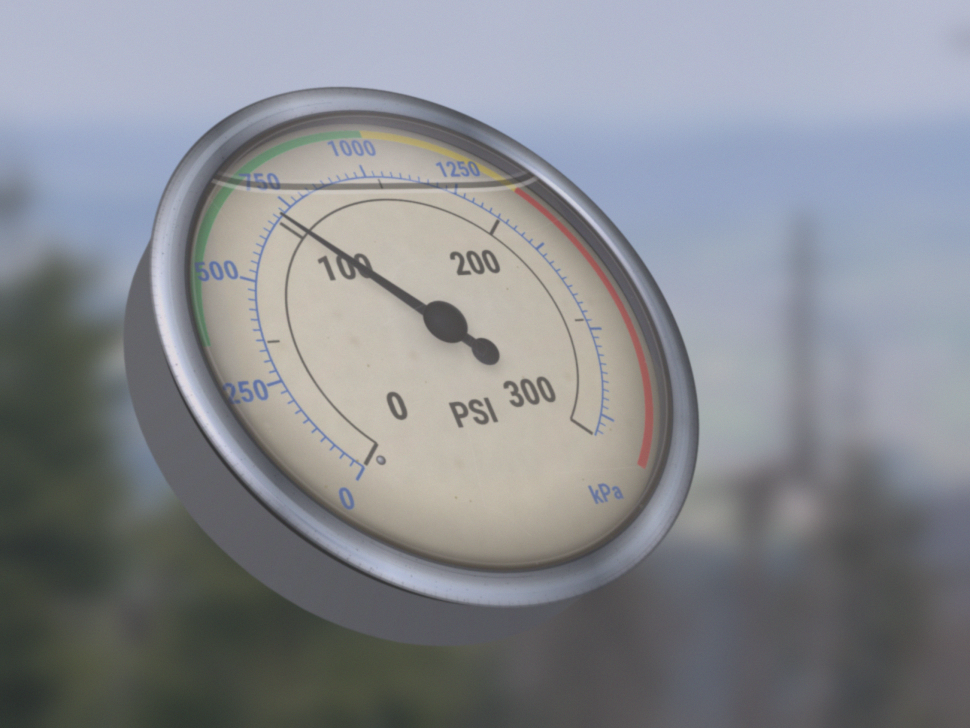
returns value=100 unit=psi
